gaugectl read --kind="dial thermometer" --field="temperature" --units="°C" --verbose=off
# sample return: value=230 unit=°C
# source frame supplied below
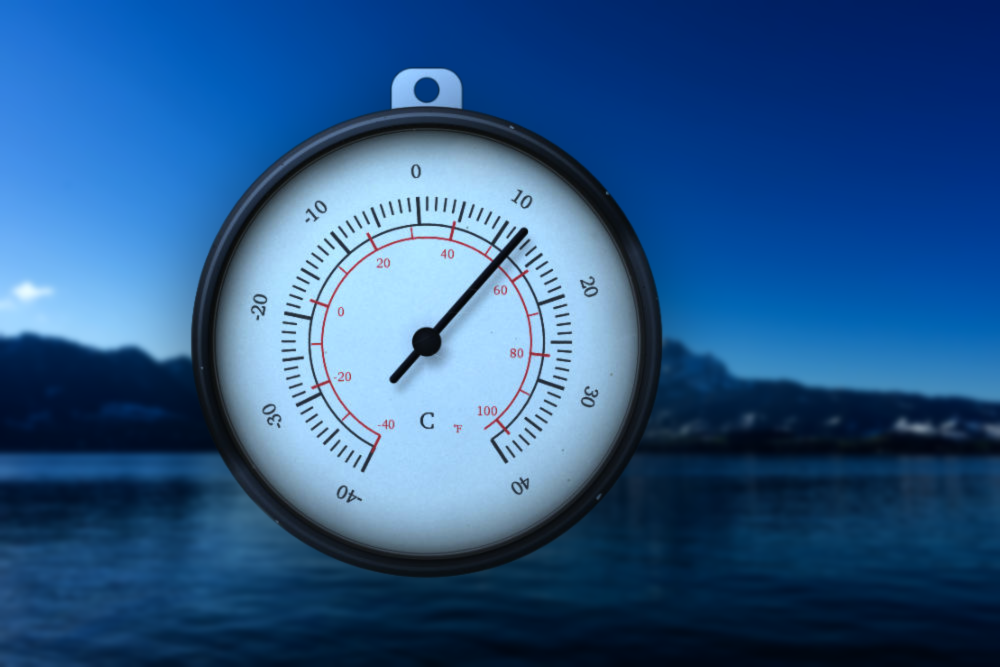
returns value=12 unit=°C
